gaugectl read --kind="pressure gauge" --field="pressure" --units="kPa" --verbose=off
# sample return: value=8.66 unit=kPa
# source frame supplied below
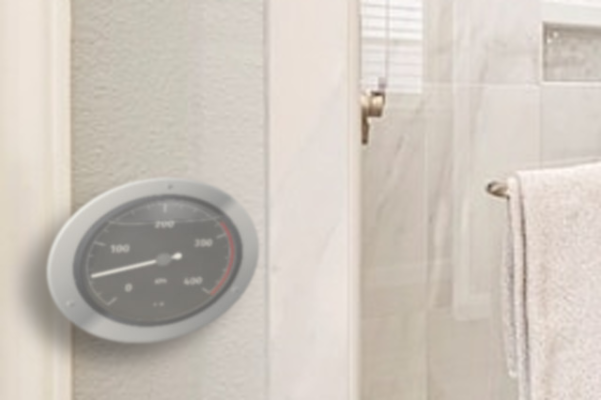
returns value=50 unit=kPa
